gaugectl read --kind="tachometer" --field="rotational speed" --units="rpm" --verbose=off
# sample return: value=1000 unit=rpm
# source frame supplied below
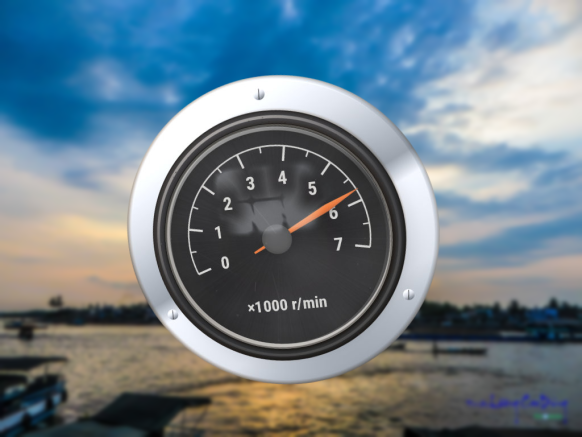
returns value=5750 unit=rpm
